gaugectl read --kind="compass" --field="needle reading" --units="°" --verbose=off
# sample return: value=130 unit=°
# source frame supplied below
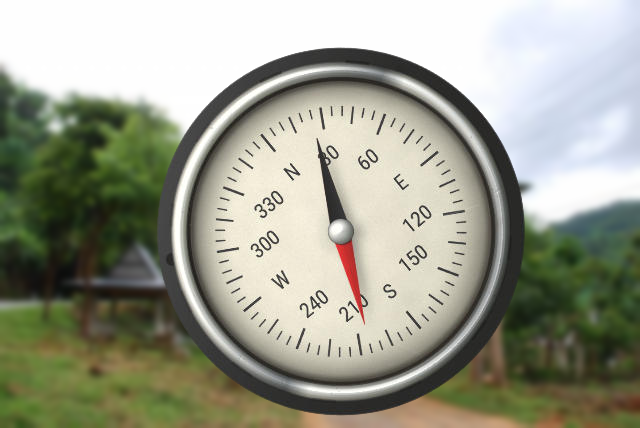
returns value=205 unit=°
